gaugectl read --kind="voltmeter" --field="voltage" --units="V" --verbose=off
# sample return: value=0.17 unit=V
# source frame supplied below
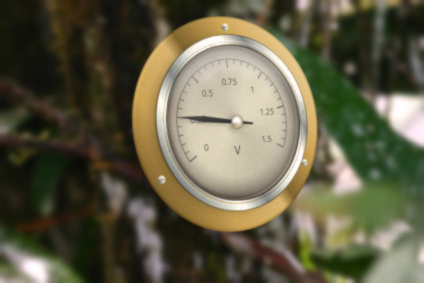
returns value=0.25 unit=V
